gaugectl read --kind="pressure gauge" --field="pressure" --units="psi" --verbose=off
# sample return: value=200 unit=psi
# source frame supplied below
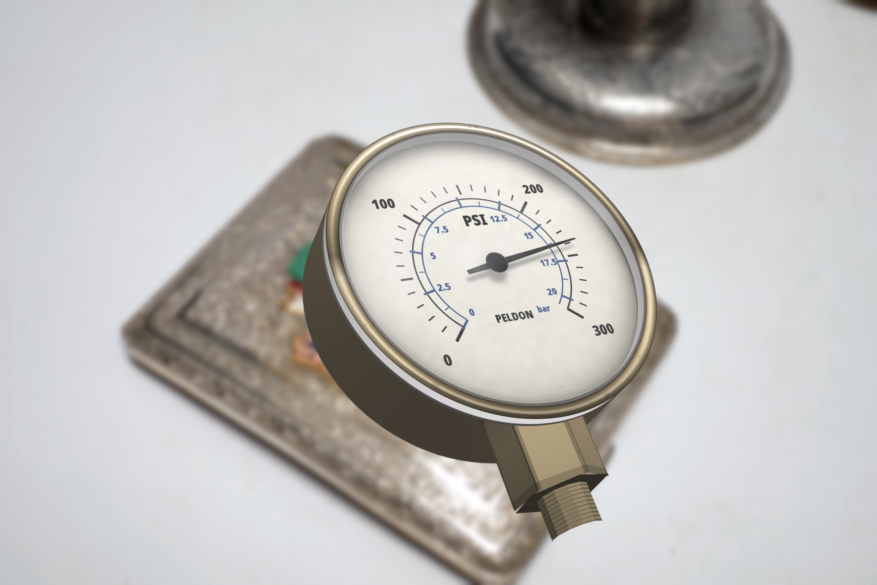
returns value=240 unit=psi
